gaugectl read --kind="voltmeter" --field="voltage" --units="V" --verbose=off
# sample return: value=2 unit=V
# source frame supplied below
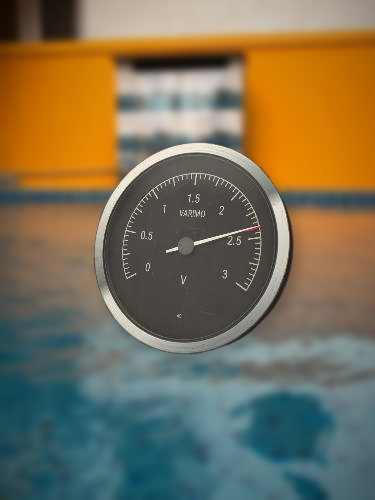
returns value=2.4 unit=V
